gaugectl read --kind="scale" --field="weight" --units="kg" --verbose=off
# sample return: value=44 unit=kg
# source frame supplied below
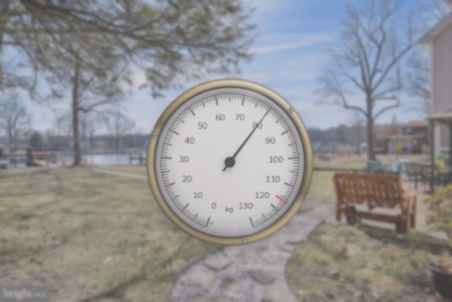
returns value=80 unit=kg
